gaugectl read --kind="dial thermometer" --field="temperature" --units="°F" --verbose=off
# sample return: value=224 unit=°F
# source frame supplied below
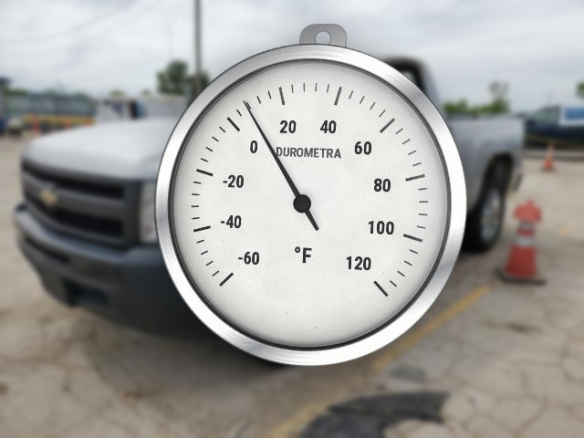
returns value=8 unit=°F
